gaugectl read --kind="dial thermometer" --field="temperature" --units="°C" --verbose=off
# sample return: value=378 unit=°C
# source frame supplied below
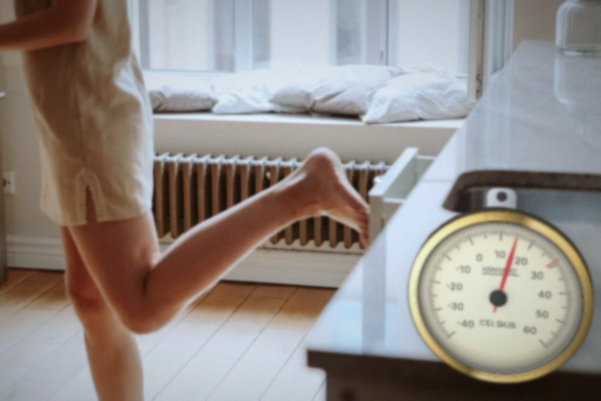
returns value=15 unit=°C
